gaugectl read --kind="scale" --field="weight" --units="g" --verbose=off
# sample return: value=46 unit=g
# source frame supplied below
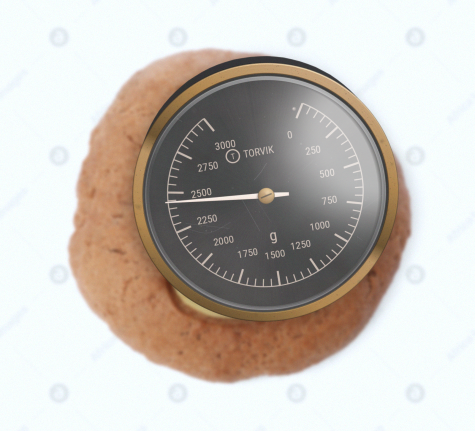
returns value=2450 unit=g
